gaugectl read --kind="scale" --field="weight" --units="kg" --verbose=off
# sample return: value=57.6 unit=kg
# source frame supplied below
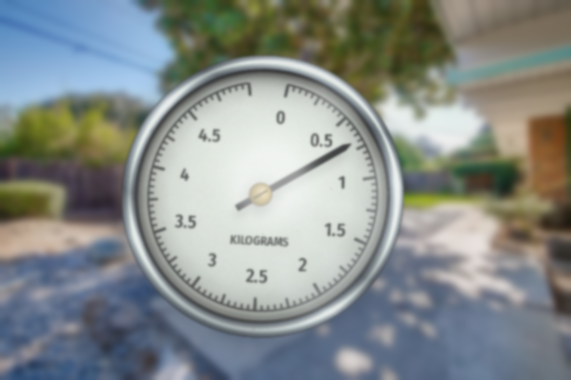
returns value=0.7 unit=kg
